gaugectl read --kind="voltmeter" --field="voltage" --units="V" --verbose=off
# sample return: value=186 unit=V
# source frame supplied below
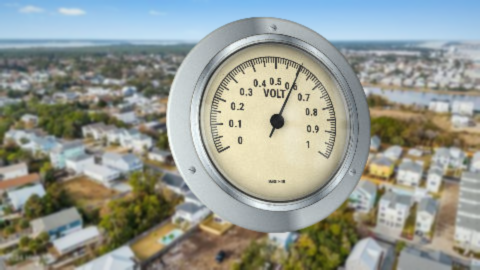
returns value=0.6 unit=V
